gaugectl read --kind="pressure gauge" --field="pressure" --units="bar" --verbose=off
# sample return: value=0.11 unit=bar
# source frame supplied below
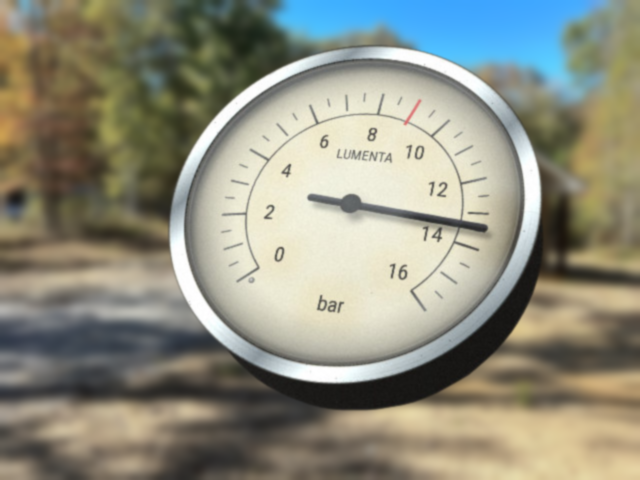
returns value=13.5 unit=bar
